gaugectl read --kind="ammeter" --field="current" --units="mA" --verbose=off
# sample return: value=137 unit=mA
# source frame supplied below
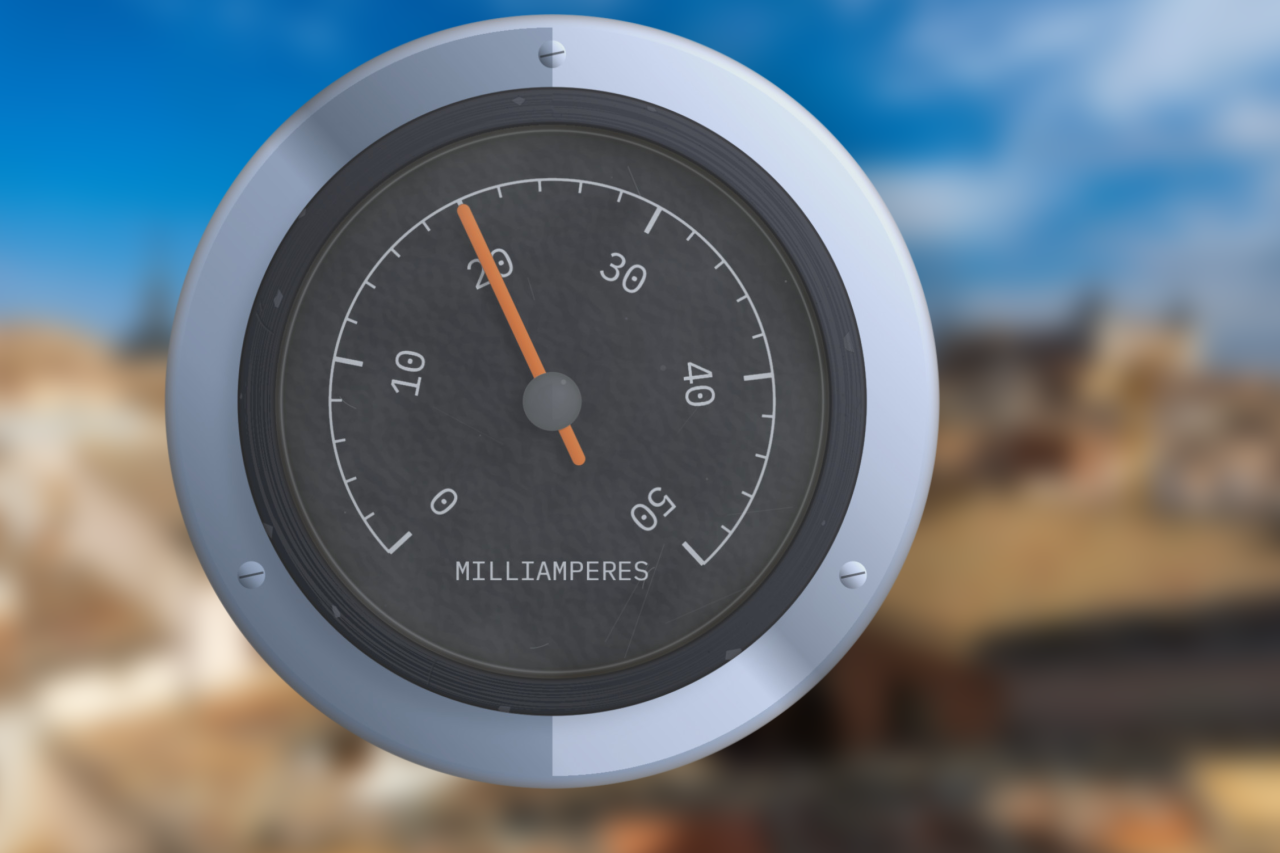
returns value=20 unit=mA
